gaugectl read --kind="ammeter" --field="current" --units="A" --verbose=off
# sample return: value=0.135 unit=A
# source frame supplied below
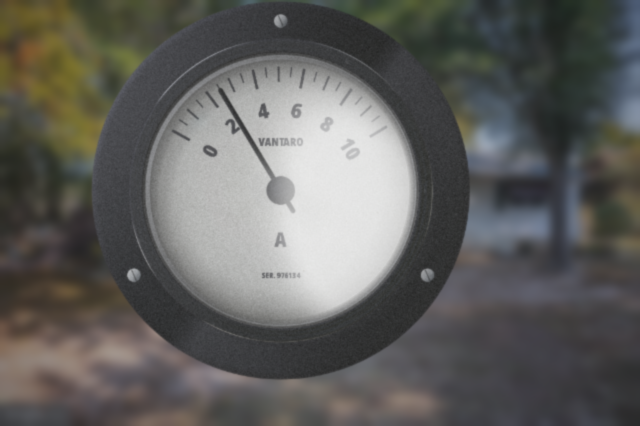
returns value=2.5 unit=A
